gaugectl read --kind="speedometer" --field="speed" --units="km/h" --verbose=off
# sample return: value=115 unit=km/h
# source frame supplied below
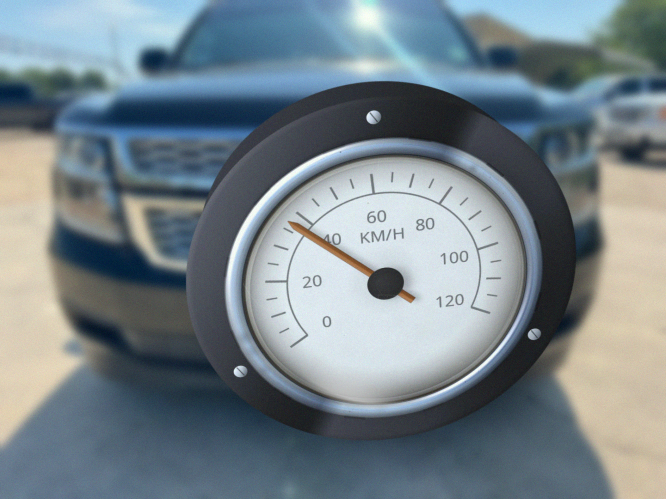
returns value=37.5 unit=km/h
